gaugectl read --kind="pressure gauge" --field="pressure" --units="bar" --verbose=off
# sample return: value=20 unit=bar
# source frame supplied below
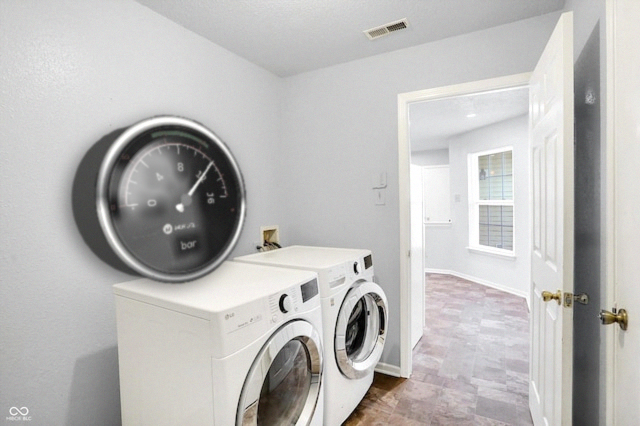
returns value=12 unit=bar
